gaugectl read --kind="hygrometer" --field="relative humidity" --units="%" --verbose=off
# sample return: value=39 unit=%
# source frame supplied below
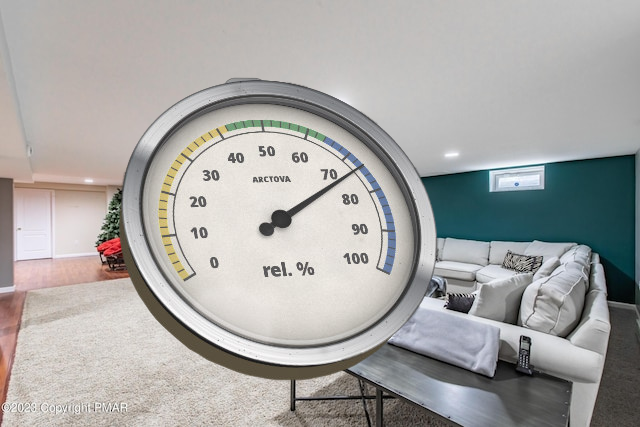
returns value=74 unit=%
